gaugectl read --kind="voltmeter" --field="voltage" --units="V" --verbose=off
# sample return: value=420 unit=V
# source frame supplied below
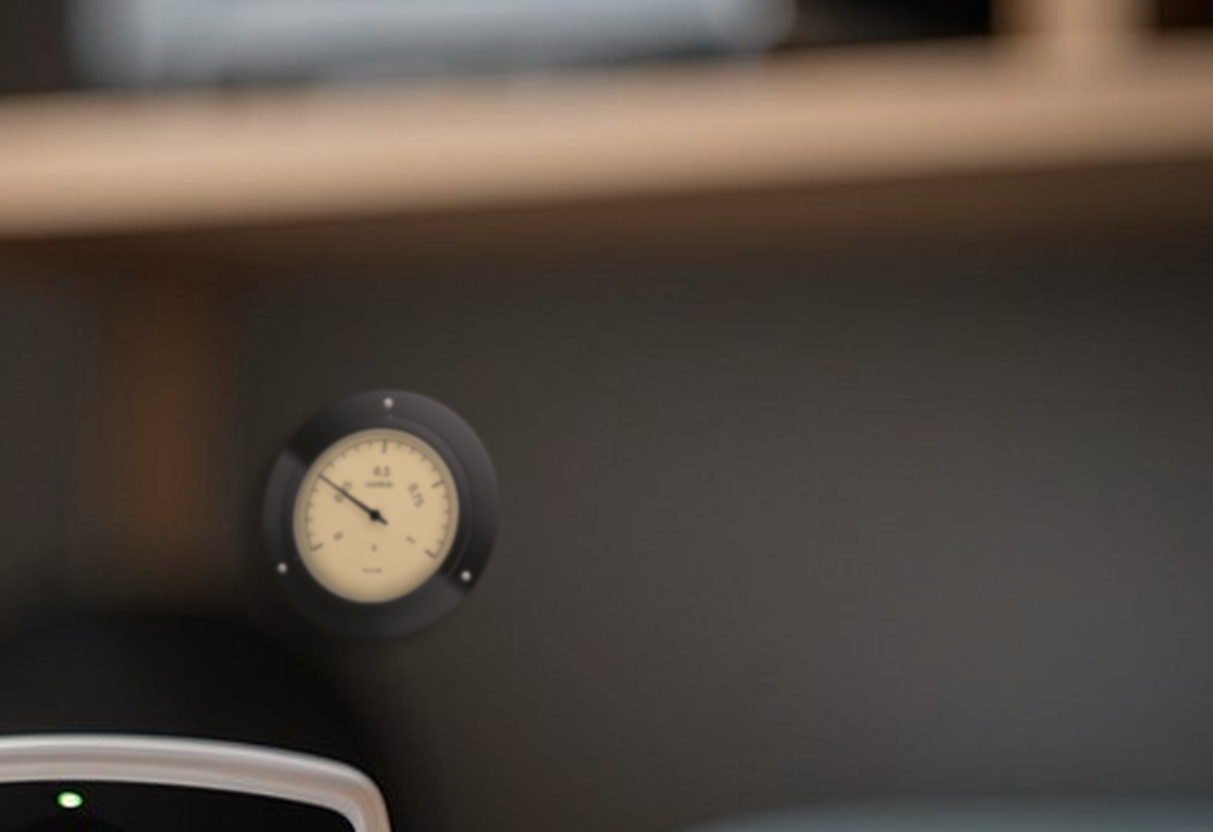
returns value=0.25 unit=V
